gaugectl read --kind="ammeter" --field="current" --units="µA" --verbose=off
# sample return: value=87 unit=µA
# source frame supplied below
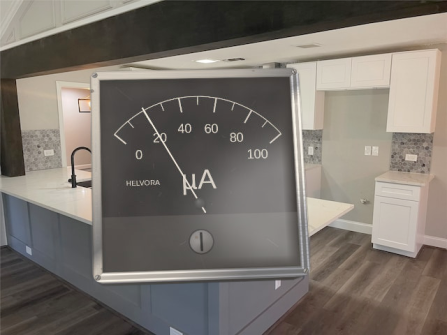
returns value=20 unit=µA
